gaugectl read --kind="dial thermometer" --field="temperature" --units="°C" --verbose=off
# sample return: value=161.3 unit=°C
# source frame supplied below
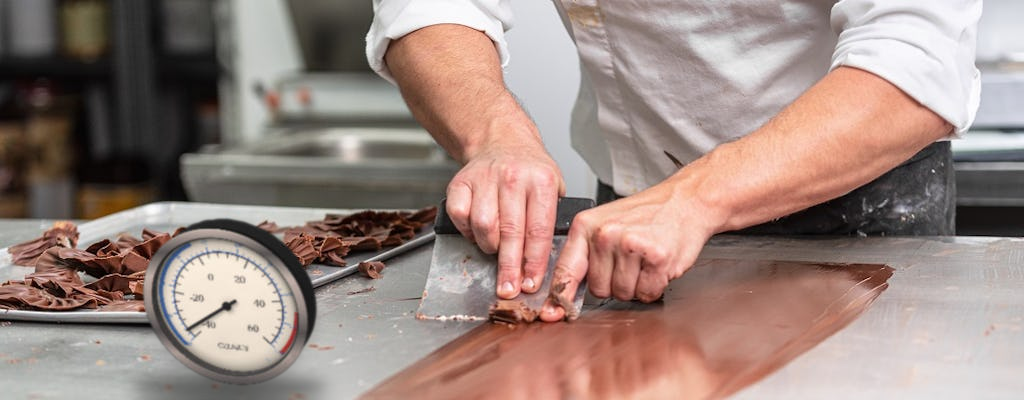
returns value=-36 unit=°C
